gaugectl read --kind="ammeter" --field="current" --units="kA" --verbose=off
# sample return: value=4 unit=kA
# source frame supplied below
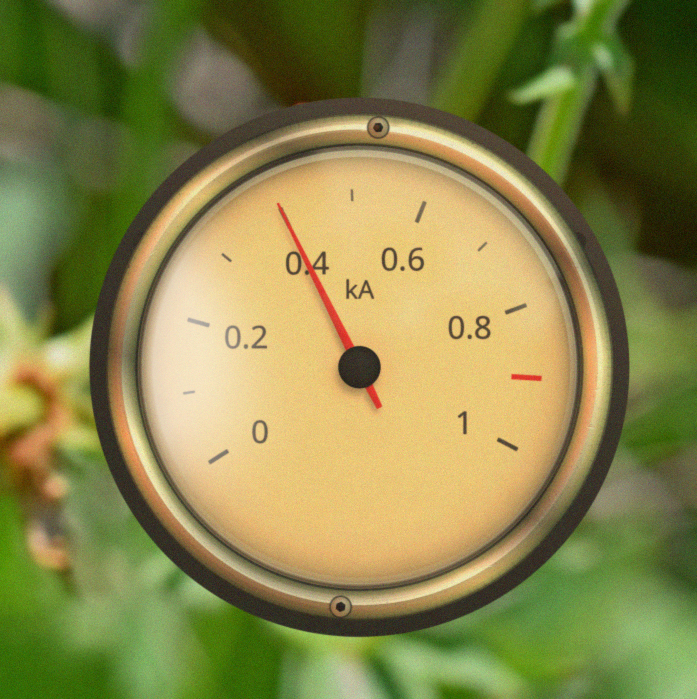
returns value=0.4 unit=kA
